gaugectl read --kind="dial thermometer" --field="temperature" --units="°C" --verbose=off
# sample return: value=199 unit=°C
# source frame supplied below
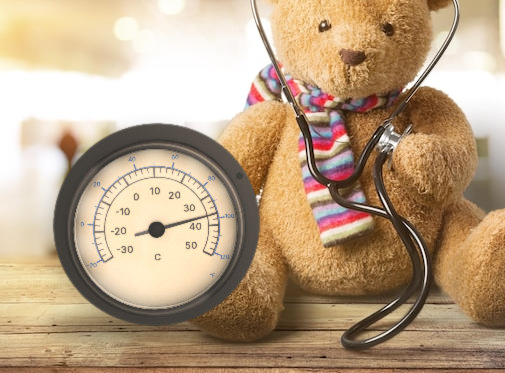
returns value=36 unit=°C
